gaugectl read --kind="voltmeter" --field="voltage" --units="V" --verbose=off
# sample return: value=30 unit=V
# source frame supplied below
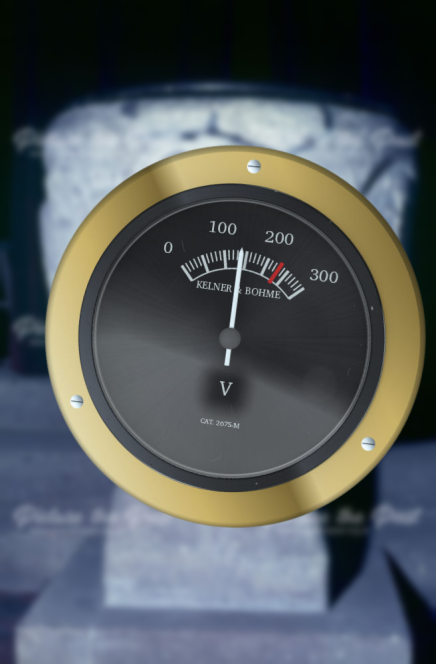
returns value=140 unit=V
